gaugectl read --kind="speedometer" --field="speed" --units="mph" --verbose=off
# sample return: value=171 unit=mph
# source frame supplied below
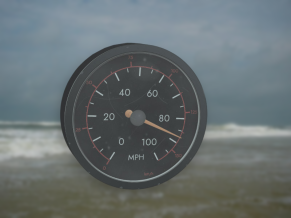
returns value=87.5 unit=mph
